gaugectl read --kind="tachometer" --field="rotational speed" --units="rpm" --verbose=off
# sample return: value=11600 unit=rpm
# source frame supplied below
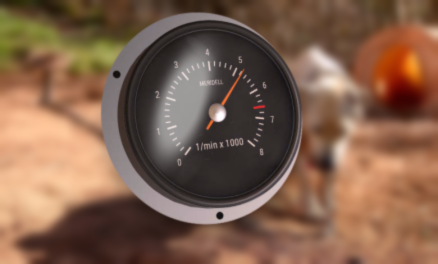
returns value=5200 unit=rpm
